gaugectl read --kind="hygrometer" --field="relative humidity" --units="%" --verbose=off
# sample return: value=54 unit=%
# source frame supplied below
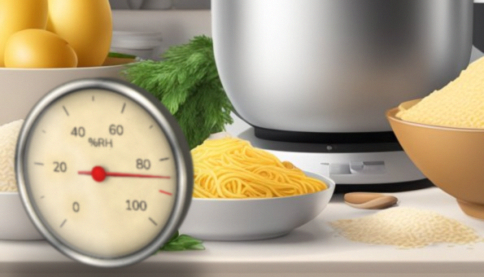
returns value=85 unit=%
